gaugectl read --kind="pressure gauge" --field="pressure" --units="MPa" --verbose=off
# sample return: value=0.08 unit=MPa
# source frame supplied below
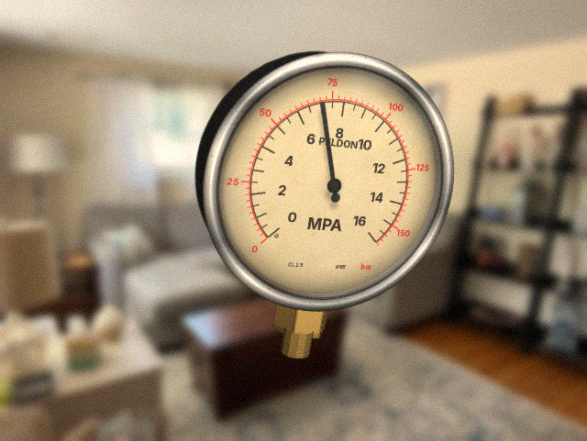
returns value=7 unit=MPa
